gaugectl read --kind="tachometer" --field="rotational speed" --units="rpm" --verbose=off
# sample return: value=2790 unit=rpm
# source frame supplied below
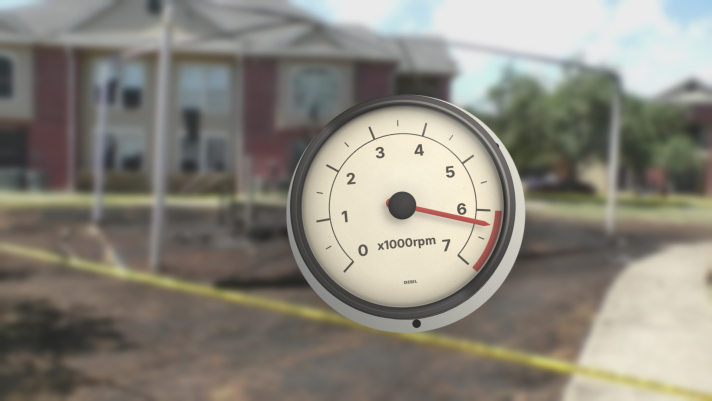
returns value=6250 unit=rpm
